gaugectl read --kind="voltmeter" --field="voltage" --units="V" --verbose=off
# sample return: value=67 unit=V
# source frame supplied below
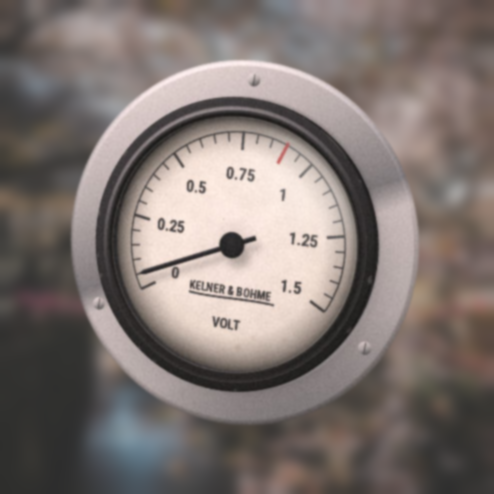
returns value=0.05 unit=V
